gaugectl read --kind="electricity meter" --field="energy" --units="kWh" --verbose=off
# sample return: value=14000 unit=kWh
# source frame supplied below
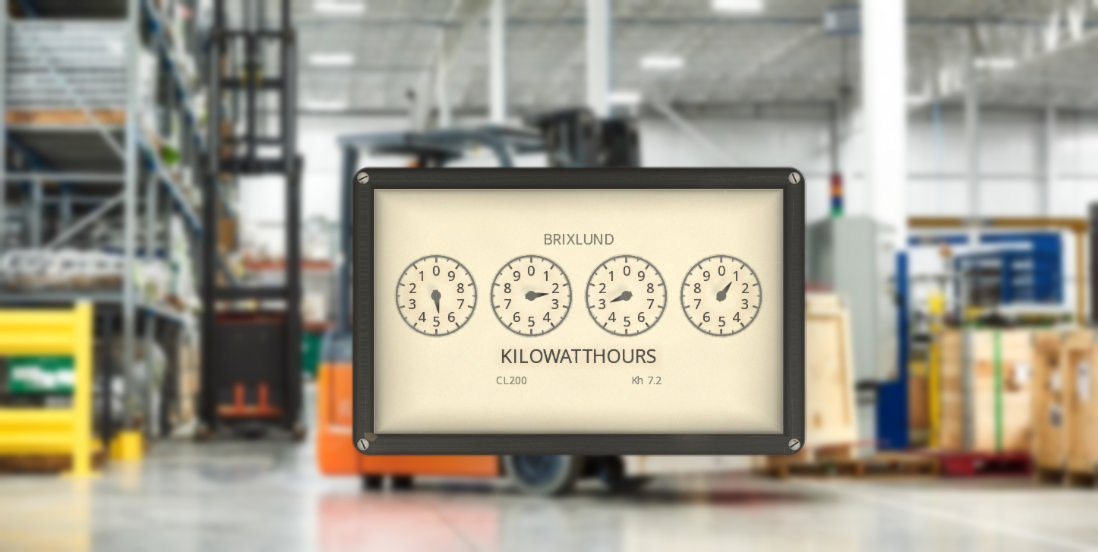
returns value=5231 unit=kWh
